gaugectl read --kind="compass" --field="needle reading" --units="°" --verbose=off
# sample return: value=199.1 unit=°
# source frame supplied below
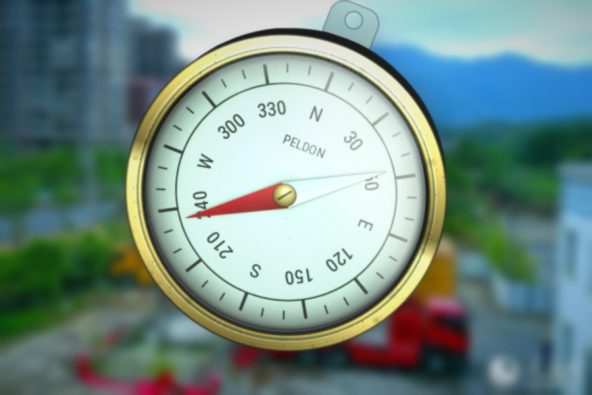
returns value=235 unit=°
